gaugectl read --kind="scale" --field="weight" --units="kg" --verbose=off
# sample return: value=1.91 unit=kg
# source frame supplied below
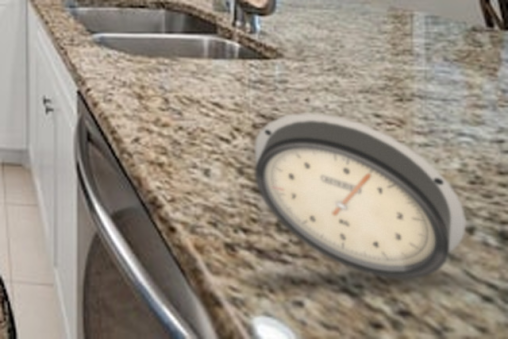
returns value=0.5 unit=kg
